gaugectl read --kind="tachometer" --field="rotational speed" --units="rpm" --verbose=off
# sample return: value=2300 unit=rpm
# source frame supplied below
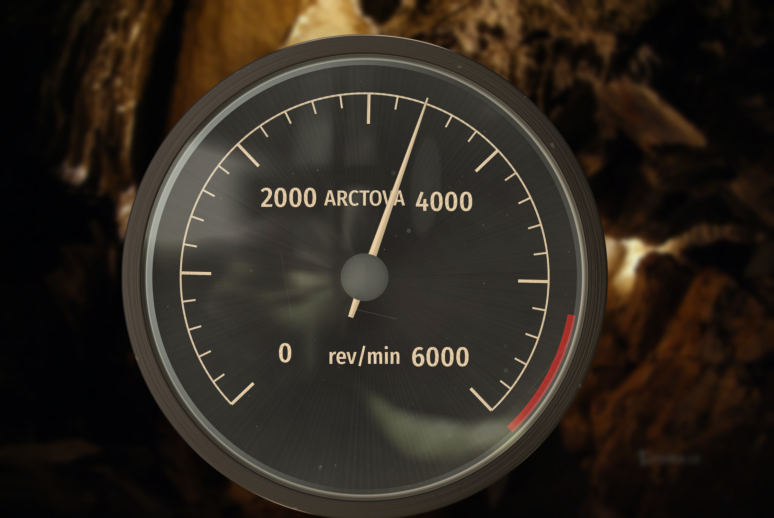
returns value=3400 unit=rpm
